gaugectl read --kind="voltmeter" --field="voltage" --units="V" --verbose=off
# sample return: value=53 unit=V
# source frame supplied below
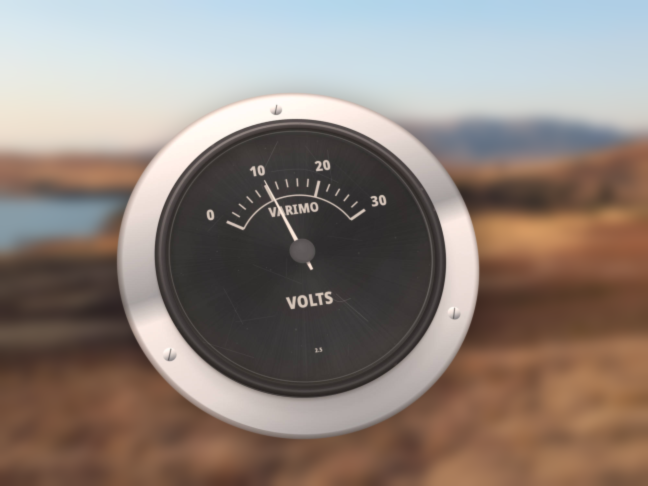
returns value=10 unit=V
